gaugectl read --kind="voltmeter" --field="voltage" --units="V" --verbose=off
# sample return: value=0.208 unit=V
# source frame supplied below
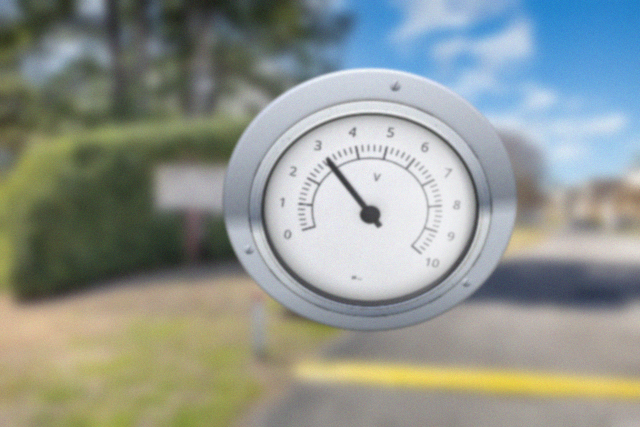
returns value=3 unit=V
